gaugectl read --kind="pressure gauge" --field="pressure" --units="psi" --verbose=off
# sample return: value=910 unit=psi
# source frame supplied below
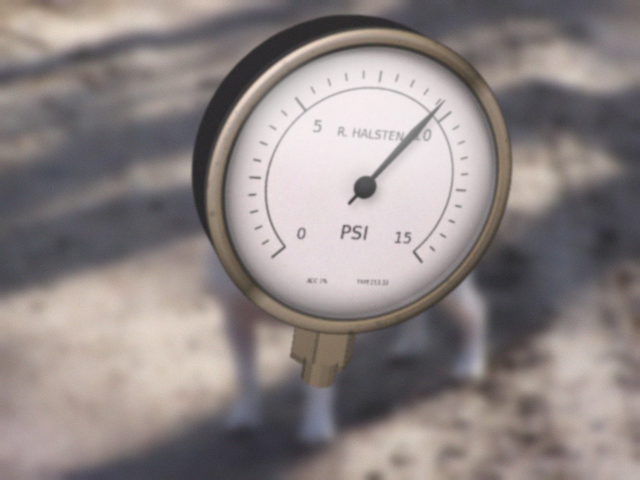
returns value=9.5 unit=psi
